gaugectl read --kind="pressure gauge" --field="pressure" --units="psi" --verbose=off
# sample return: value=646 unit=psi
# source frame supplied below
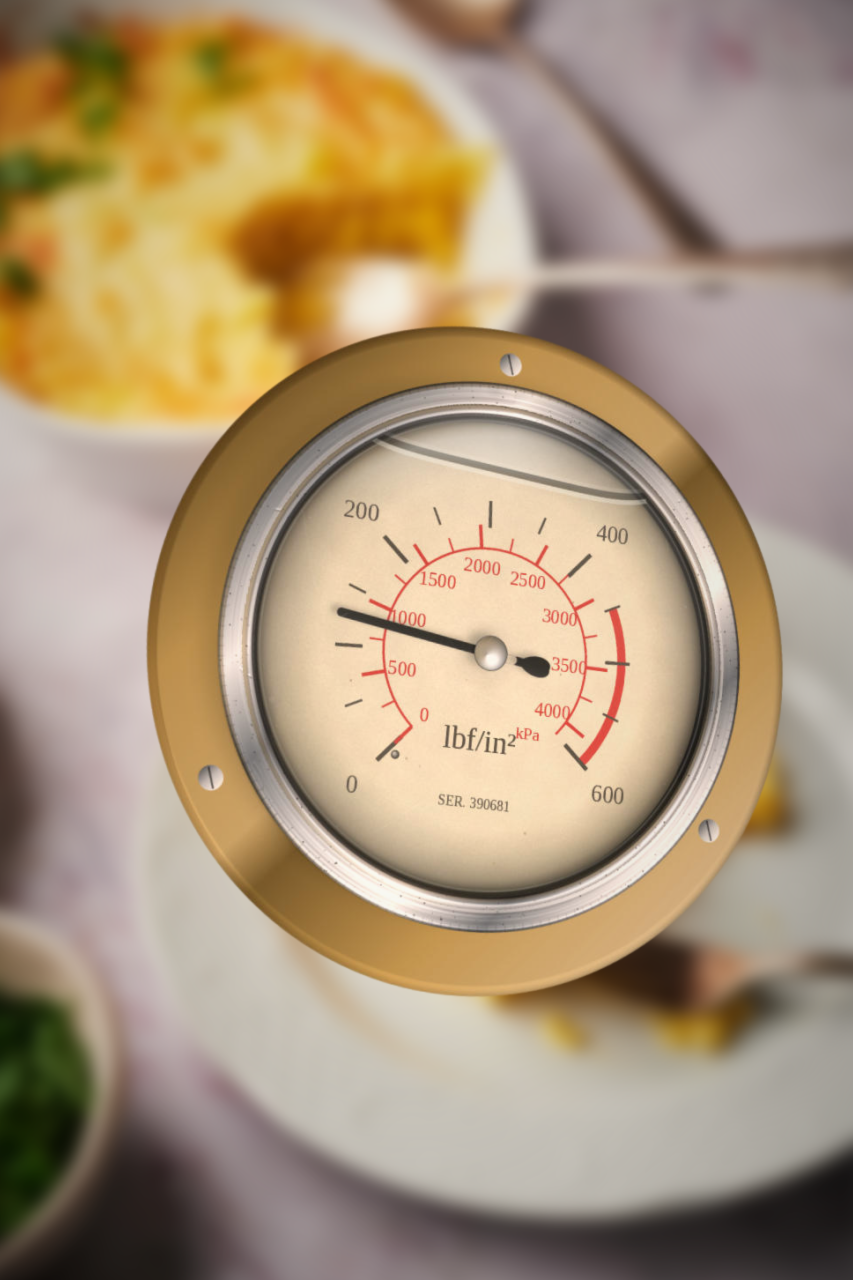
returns value=125 unit=psi
